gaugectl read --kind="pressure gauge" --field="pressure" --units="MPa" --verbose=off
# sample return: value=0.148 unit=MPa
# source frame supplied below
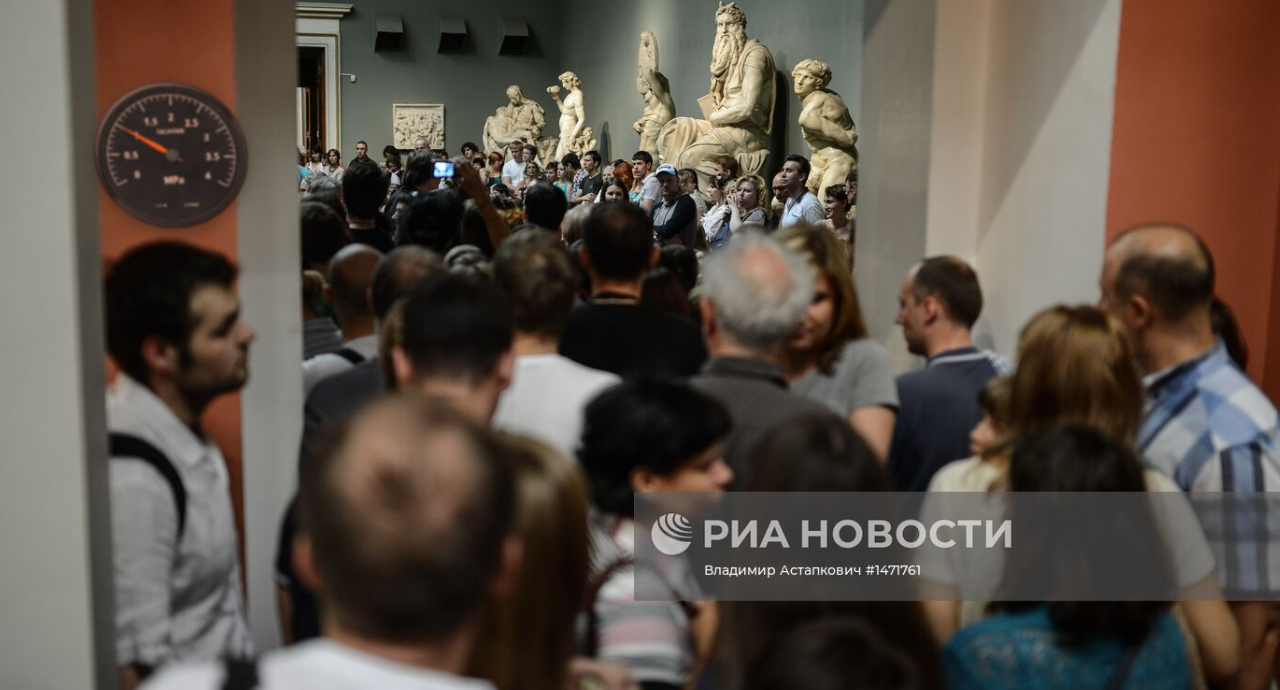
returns value=1 unit=MPa
